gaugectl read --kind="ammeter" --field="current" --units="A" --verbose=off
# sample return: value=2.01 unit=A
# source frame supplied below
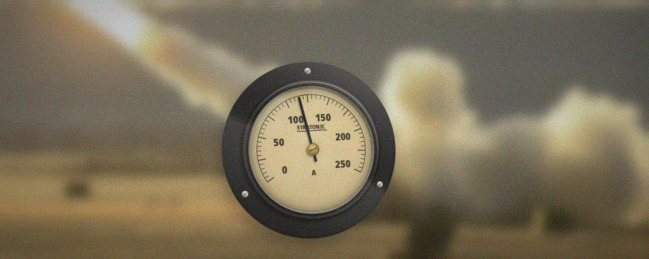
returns value=115 unit=A
